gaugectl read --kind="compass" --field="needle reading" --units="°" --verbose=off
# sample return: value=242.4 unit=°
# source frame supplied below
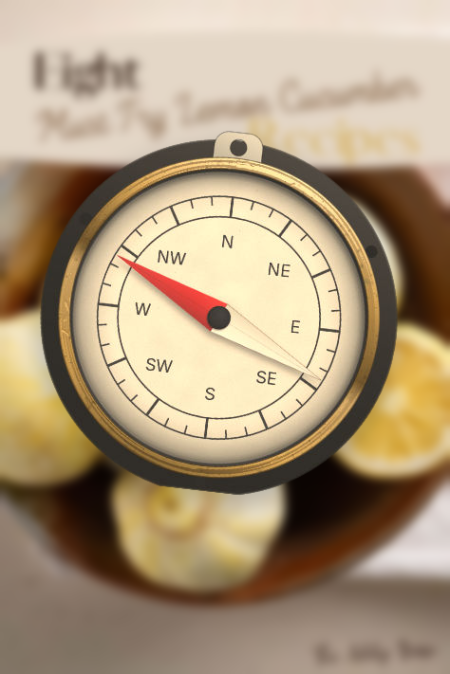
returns value=295 unit=°
